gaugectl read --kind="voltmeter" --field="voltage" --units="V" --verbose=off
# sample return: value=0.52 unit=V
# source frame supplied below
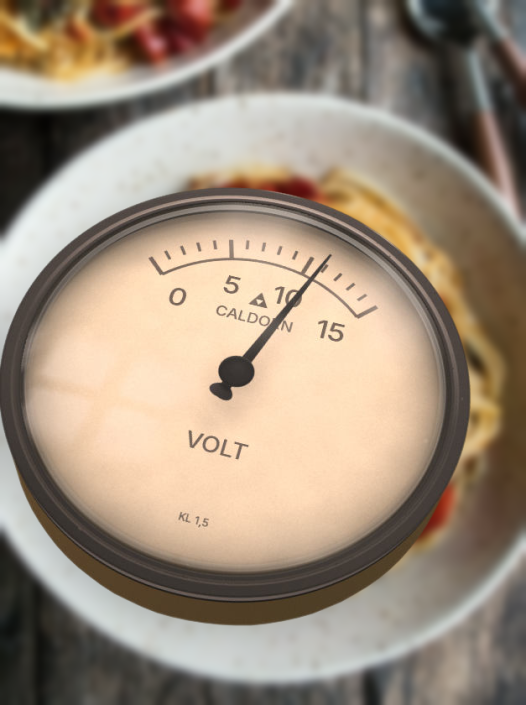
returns value=11 unit=V
